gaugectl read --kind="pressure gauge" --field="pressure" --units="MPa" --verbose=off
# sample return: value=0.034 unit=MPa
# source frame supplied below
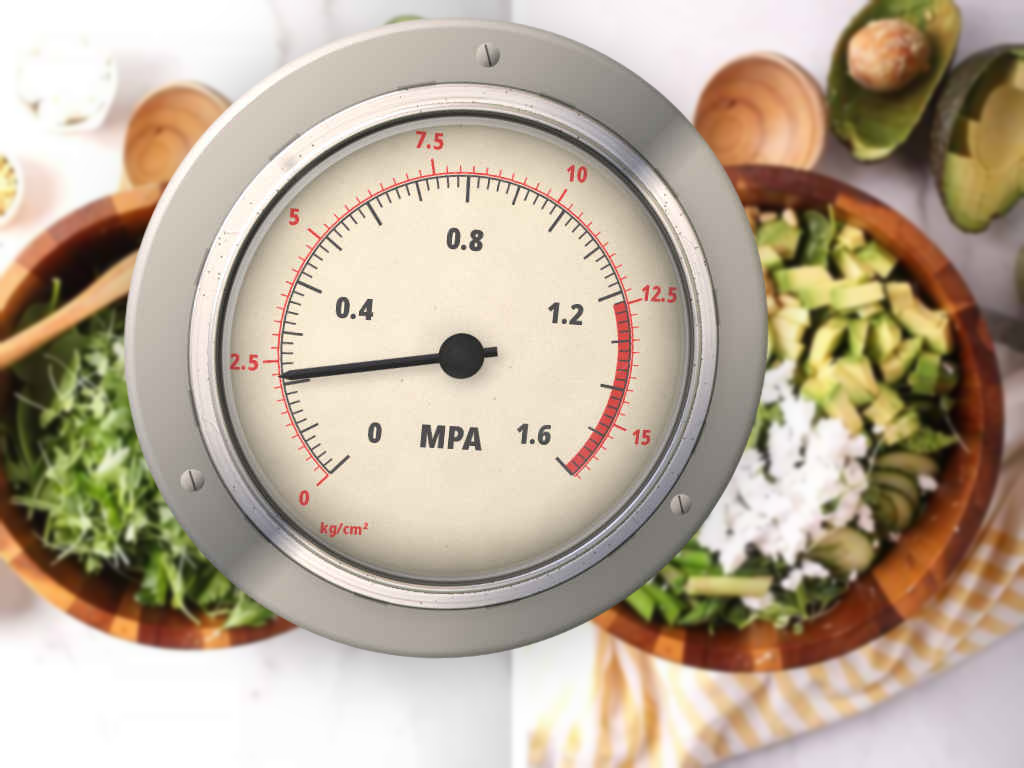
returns value=0.22 unit=MPa
